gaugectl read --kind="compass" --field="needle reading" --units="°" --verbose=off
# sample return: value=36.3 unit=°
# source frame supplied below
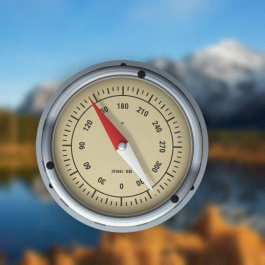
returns value=145 unit=°
